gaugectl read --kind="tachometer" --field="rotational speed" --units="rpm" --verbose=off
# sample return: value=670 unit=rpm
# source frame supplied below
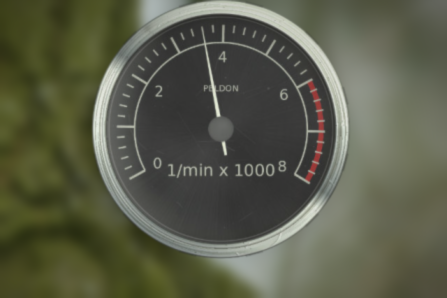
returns value=3600 unit=rpm
